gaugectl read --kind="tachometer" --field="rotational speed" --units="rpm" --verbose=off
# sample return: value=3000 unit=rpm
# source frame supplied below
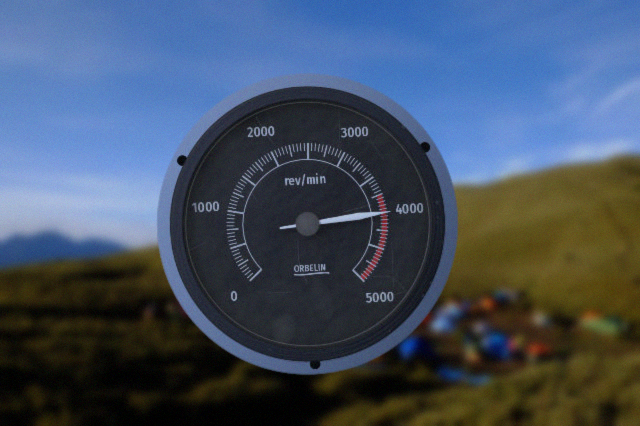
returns value=4000 unit=rpm
